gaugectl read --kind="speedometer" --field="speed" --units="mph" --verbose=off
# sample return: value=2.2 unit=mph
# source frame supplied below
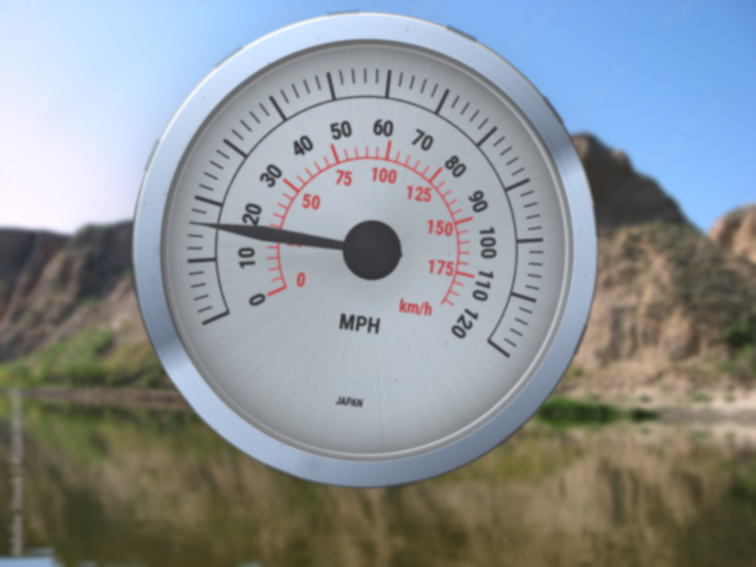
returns value=16 unit=mph
